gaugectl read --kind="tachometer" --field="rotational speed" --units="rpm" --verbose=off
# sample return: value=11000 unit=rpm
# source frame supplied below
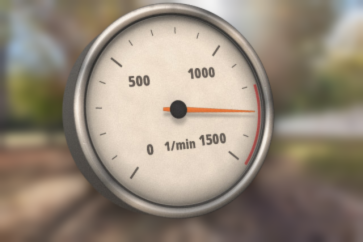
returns value=1300 unit=rpm
